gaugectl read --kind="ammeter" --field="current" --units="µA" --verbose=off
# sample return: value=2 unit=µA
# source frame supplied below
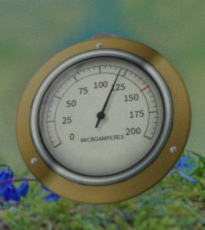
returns value=120 unit=µA
